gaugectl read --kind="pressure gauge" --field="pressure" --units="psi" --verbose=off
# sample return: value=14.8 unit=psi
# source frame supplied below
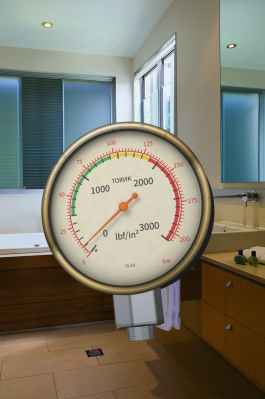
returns value=100 unit=psi
